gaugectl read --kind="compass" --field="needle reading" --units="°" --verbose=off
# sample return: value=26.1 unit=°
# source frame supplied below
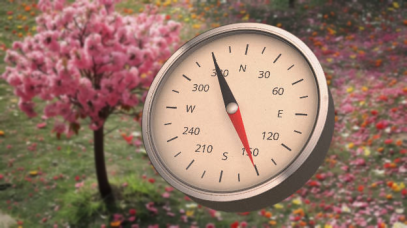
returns value=150 unit=°
